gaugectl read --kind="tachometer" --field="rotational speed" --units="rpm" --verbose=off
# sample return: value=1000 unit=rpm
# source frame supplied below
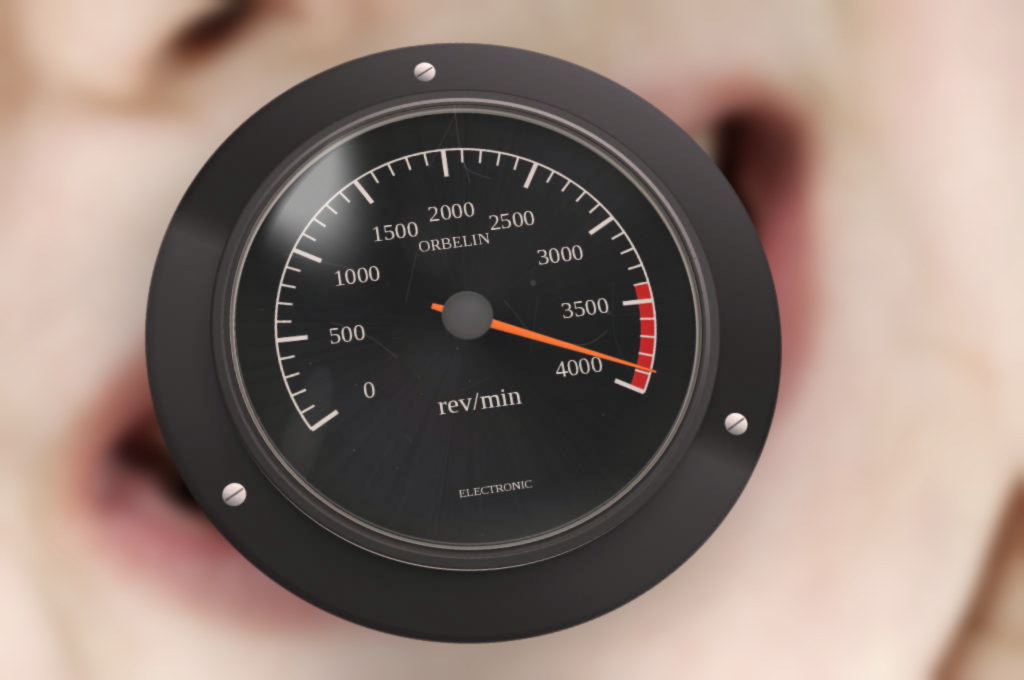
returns value=3900 unit=rpm
